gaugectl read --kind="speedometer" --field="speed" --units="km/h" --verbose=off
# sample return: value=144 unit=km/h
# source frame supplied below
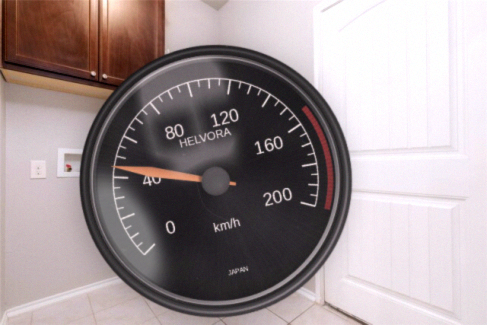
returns value=45 unit=km/h
